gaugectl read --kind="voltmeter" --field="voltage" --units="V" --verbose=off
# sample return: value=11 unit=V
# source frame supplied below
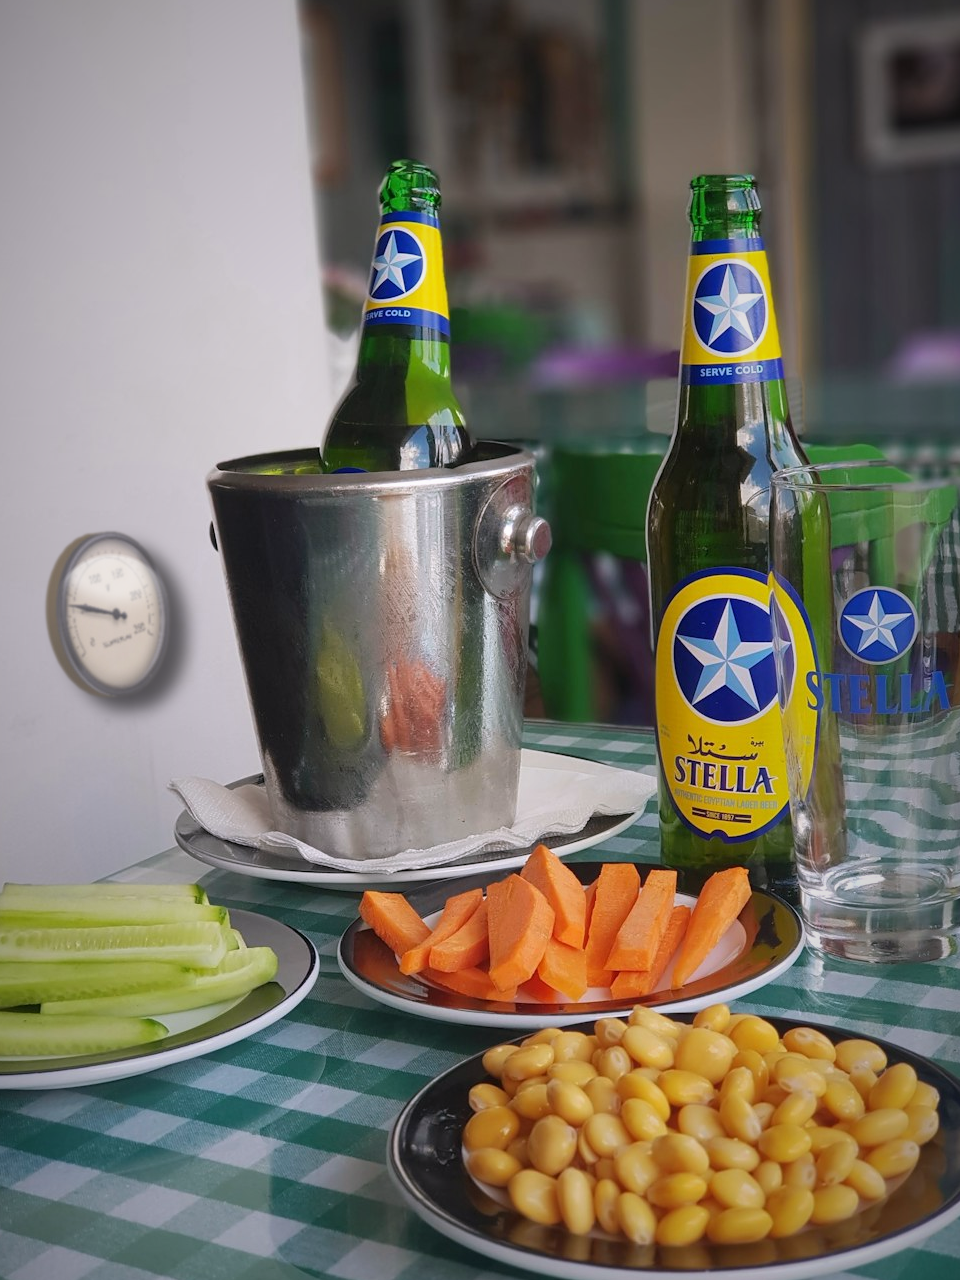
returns value=50 unit=V
